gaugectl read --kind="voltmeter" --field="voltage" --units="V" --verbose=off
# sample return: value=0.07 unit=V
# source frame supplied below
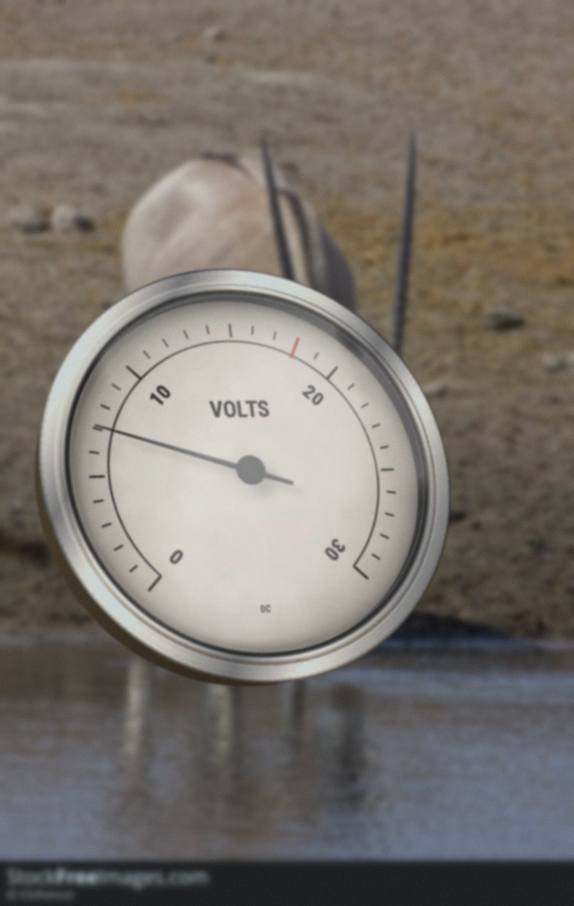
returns value=7 unit=V
